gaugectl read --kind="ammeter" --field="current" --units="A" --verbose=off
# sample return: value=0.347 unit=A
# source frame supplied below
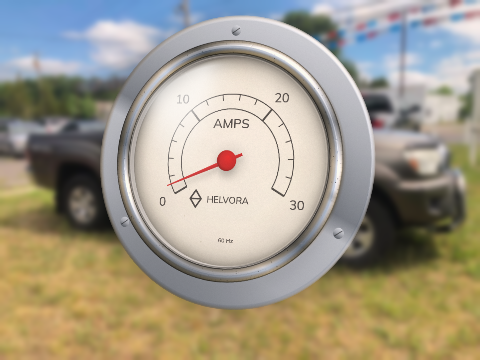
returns value=1 unit=A
